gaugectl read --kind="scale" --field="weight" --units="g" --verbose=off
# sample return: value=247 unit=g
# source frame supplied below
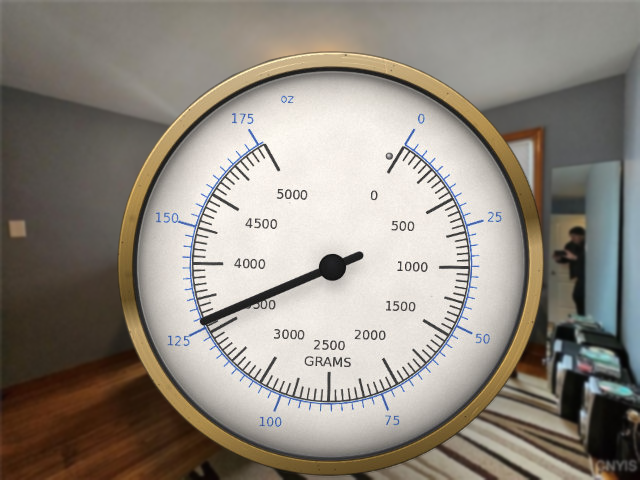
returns value=3600 unit=g
